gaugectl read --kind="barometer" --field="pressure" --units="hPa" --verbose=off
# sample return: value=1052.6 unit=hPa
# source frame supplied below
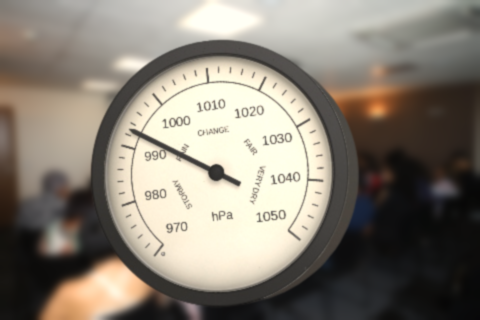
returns value=993 unit=hPa
